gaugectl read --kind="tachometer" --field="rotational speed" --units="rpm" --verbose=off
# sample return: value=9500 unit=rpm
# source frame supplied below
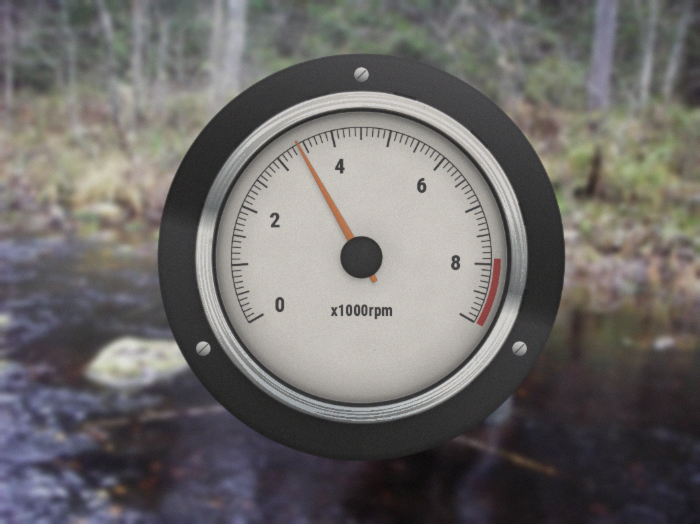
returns value=3400 unit=rpm
